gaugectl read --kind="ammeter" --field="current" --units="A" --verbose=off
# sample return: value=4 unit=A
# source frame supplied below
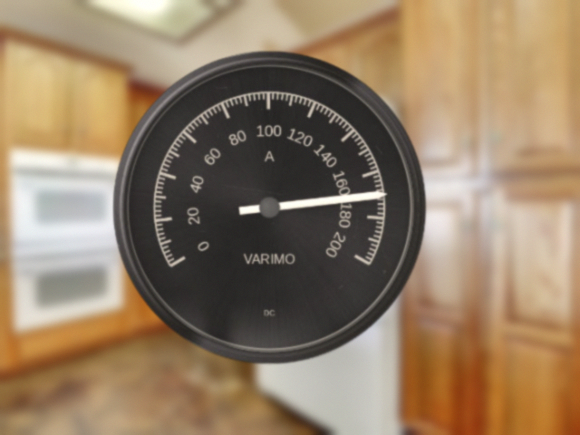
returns value=170 unit=A
